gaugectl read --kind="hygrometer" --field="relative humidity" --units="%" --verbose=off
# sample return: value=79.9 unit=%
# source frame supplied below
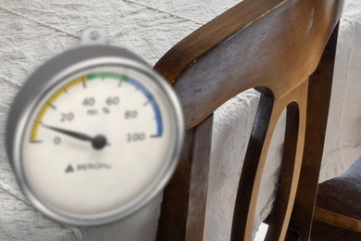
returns value=10 unit=%
